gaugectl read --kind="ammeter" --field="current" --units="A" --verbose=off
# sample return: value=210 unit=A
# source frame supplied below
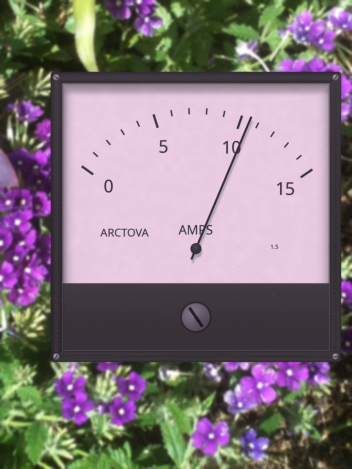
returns value=10.5 unit=A
